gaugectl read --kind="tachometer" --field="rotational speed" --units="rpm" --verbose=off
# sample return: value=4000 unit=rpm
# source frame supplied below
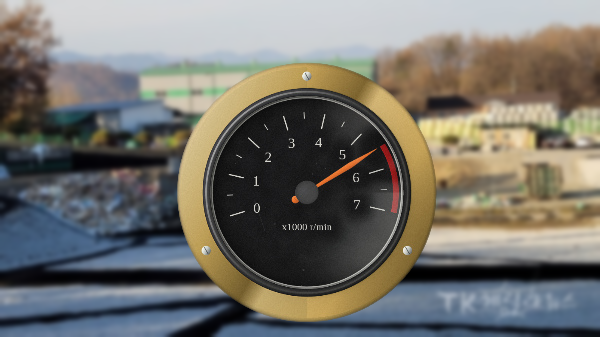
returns value=5500 unit=rpm
